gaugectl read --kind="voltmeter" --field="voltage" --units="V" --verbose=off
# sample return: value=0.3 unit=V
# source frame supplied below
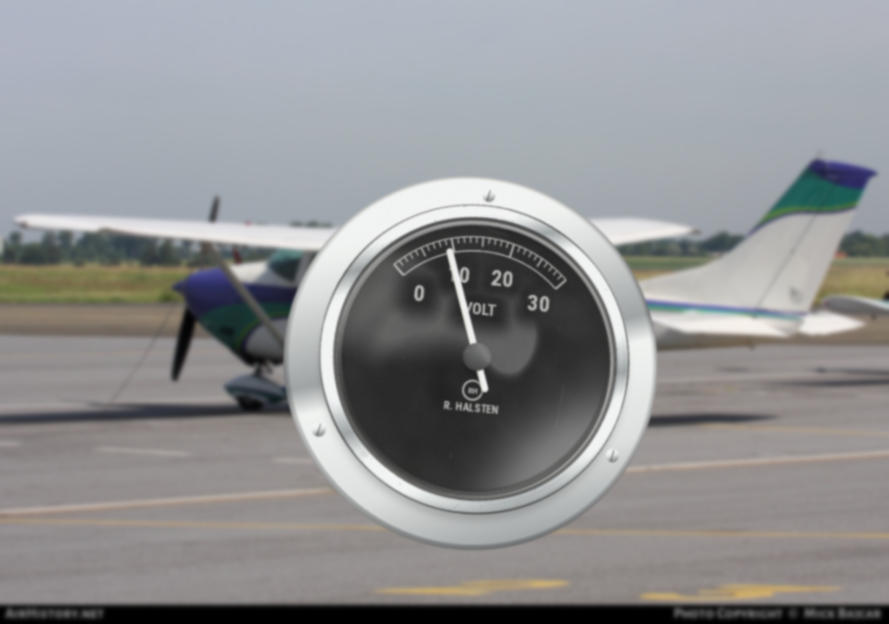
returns value=9 unit=V
